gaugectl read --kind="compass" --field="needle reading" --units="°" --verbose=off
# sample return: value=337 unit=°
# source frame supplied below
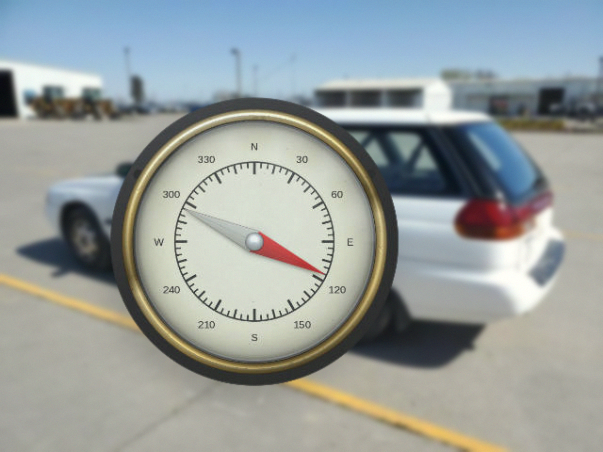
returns value=115 unit=°
